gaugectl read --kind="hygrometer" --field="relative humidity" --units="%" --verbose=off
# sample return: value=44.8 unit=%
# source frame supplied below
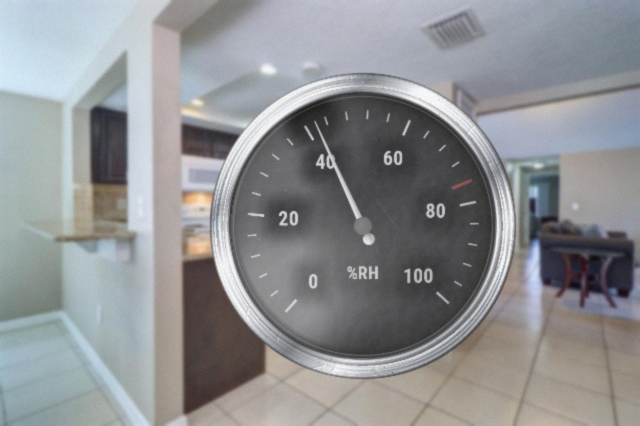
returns value=42 unit=%
